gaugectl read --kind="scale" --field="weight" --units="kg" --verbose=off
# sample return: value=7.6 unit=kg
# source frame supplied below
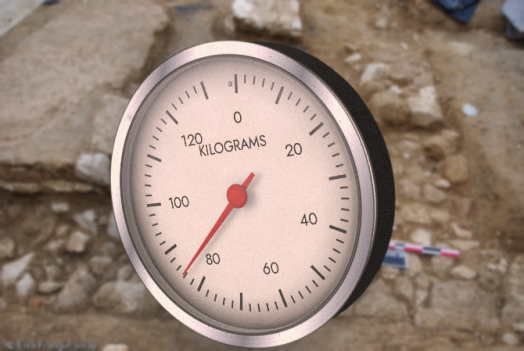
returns value=84 unit=kg
